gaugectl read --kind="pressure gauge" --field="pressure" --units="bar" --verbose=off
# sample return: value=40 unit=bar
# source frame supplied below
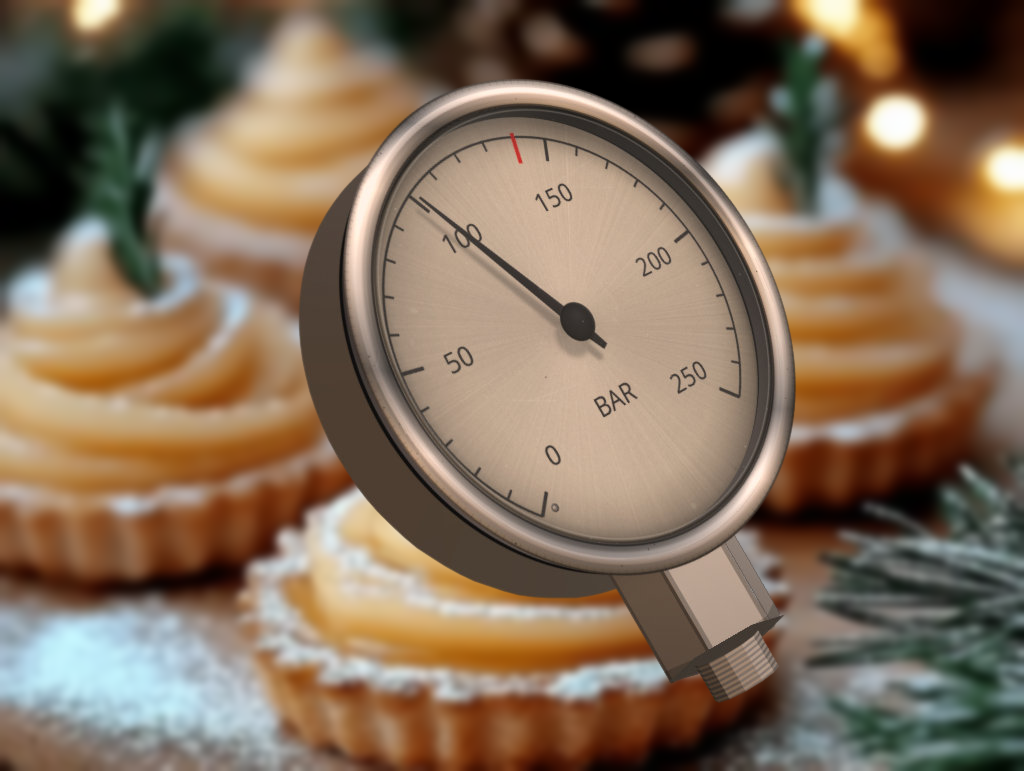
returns value=100 unit=bar
